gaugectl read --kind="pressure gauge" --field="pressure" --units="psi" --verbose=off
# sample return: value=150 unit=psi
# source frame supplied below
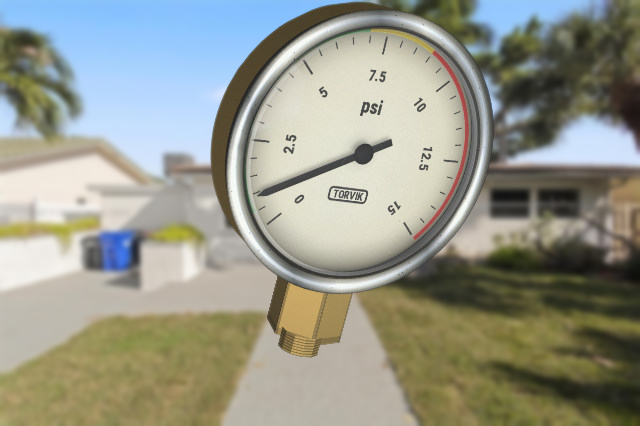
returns value=1 unit=psi
